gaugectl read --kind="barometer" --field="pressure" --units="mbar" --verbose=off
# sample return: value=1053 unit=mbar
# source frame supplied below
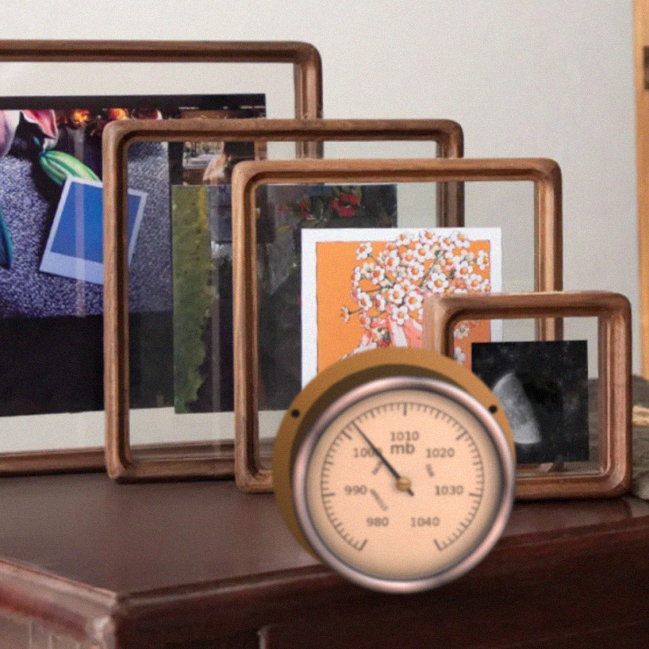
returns value=1002 unit=mbar
